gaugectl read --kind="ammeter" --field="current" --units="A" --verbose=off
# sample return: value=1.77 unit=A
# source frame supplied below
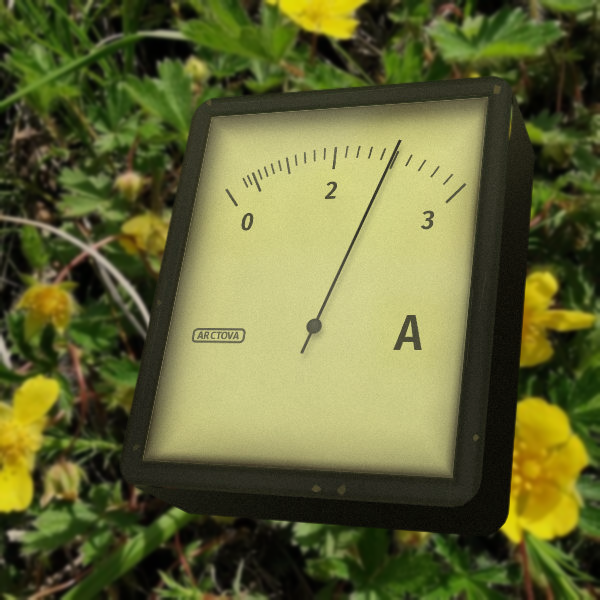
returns value=2.5 unit=A
